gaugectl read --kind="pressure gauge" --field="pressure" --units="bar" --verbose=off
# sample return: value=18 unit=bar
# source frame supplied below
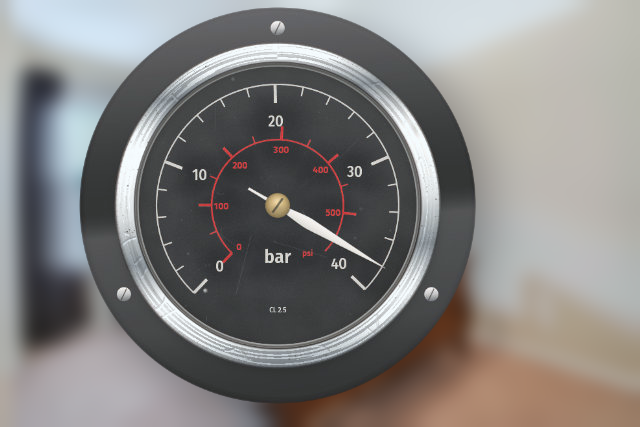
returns value=38 unit=bar
